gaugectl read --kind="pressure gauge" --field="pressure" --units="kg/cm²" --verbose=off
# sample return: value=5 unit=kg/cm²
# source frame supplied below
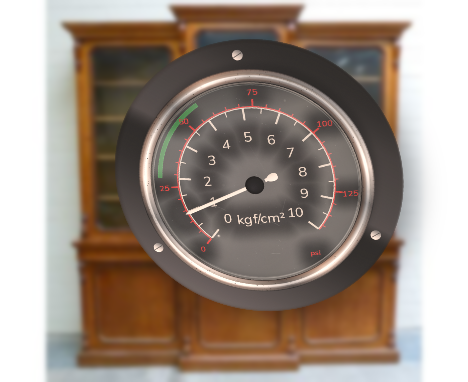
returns value=1 unit=kg/cm²
